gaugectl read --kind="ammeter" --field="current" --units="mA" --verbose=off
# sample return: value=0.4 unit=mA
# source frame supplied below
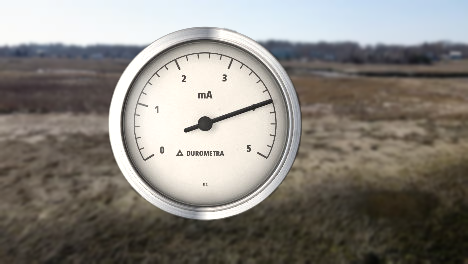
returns value=4 unit=mA
